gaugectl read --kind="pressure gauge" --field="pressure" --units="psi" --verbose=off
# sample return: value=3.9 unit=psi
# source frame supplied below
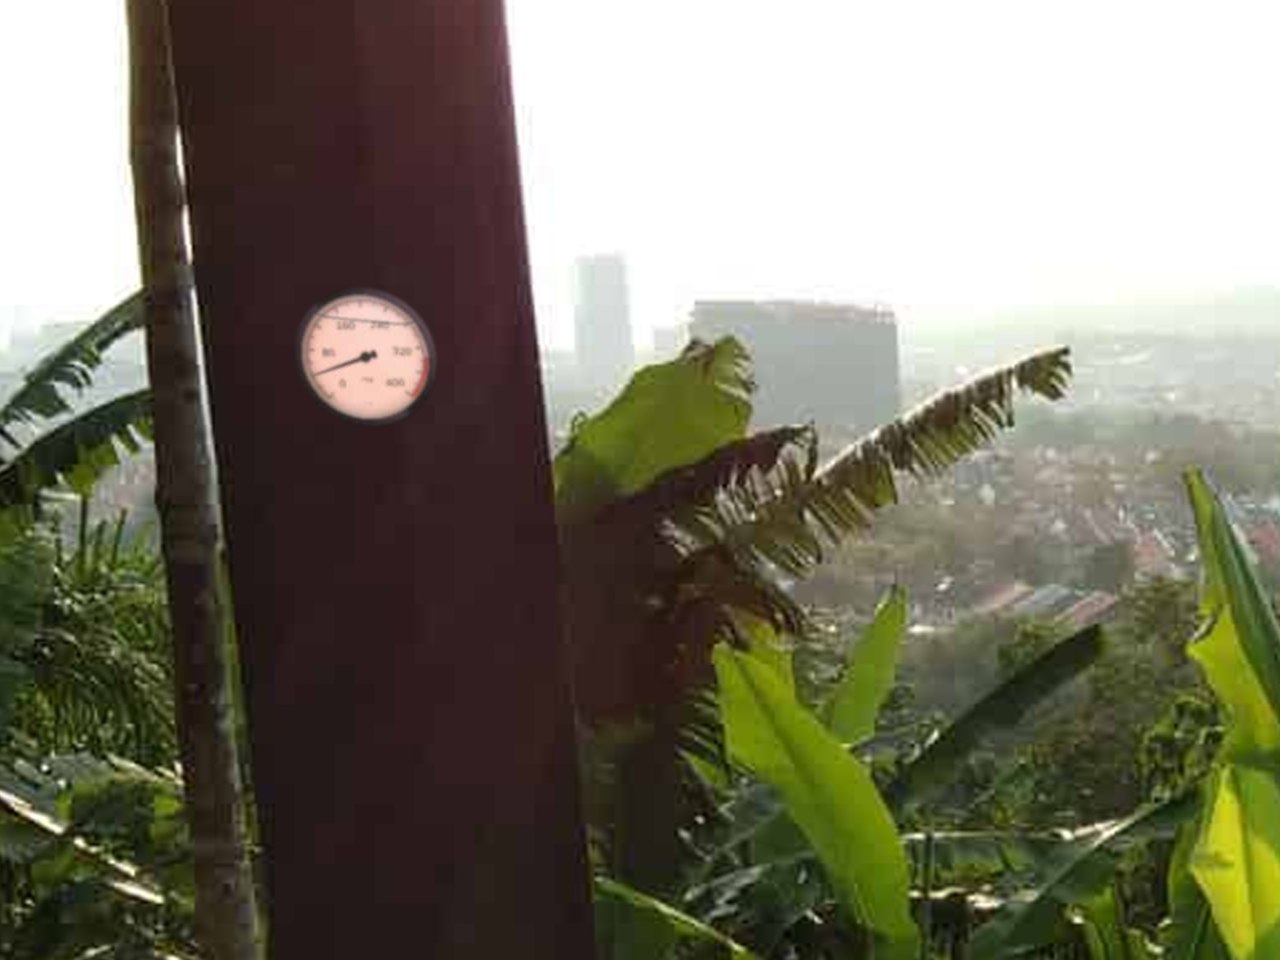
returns value=40 unit=psi
